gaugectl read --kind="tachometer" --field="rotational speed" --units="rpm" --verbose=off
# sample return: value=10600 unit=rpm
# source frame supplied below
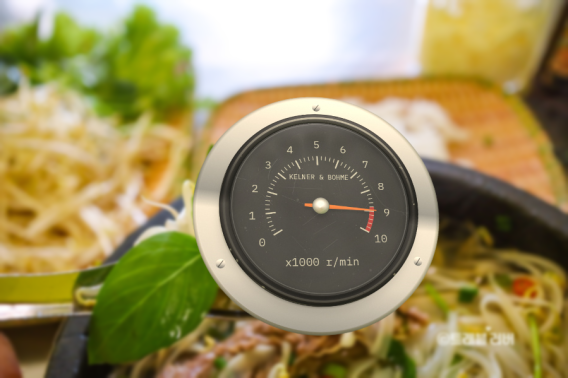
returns value=9000 unit=rpm
